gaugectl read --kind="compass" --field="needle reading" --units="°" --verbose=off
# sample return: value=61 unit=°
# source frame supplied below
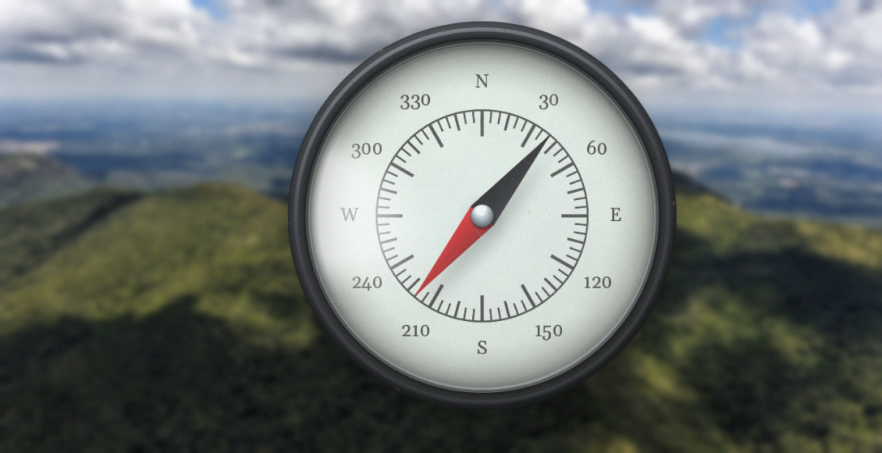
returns value=220 unit=°
